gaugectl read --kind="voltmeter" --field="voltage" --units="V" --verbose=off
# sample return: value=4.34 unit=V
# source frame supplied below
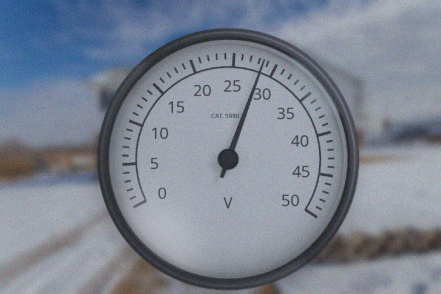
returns value=28.5 unit=V
